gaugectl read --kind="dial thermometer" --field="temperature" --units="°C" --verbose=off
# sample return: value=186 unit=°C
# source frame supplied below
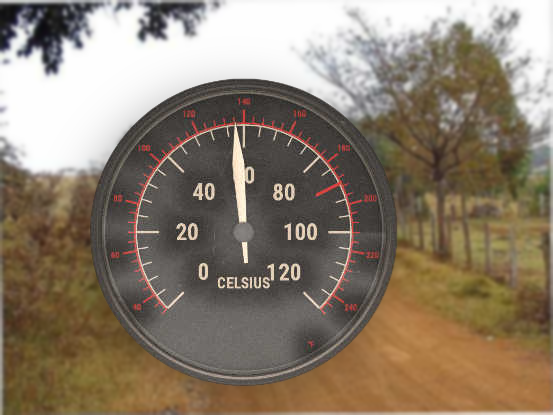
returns value=58 unit=°C
